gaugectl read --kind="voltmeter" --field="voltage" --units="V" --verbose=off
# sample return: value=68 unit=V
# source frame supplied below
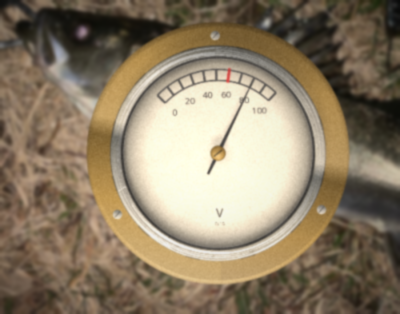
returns value=80 unit=V
